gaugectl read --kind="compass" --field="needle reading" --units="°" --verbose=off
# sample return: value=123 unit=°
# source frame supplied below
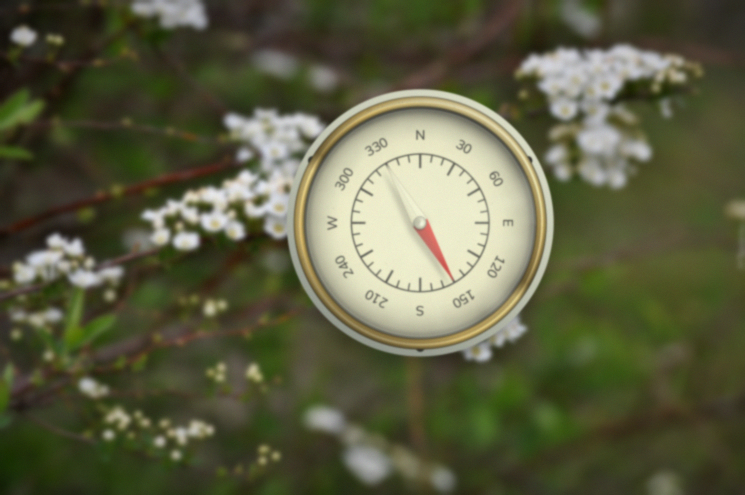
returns value=150 unit=°
